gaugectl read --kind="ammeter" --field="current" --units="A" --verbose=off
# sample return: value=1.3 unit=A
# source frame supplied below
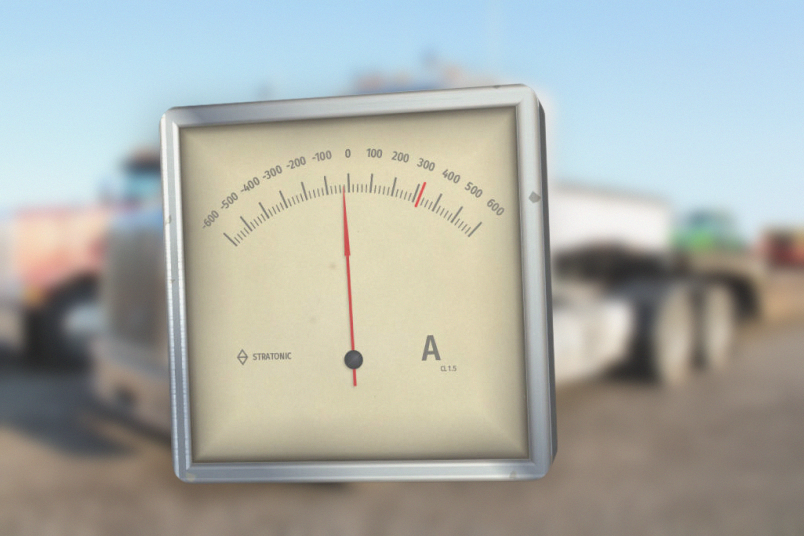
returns value=-20 unit=A
